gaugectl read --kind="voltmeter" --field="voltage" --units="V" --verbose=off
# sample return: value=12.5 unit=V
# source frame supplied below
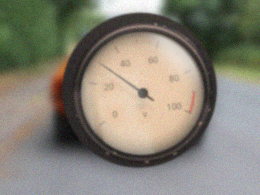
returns value=30 unit=V
